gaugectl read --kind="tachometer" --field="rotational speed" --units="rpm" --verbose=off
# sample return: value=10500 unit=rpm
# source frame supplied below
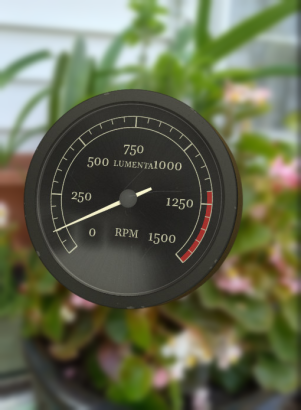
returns value=100 unit=rpm
